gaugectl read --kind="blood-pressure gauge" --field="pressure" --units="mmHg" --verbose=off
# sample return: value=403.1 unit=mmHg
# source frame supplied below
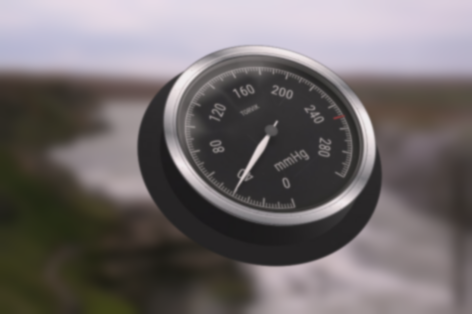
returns value=40 unit=mmHg
